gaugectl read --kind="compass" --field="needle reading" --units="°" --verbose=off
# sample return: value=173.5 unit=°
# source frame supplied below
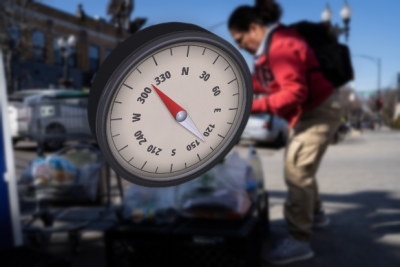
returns value=315 unit=°
